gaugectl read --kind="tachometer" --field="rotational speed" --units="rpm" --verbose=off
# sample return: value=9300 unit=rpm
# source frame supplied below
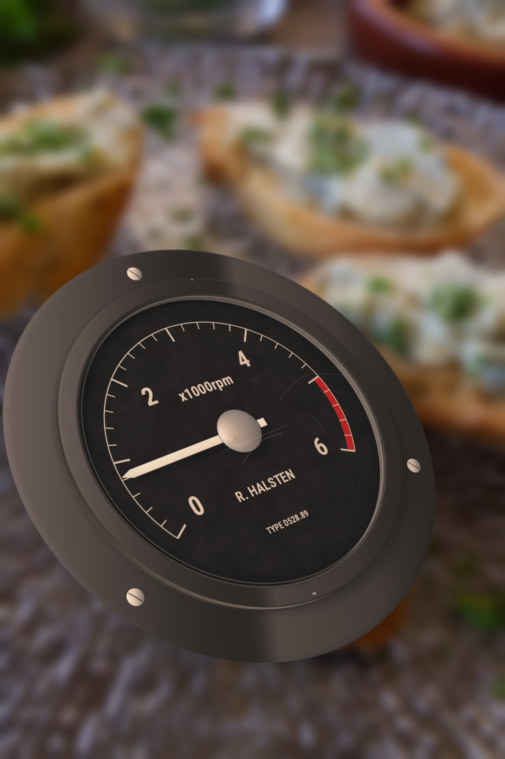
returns value=800 unit=rpm
